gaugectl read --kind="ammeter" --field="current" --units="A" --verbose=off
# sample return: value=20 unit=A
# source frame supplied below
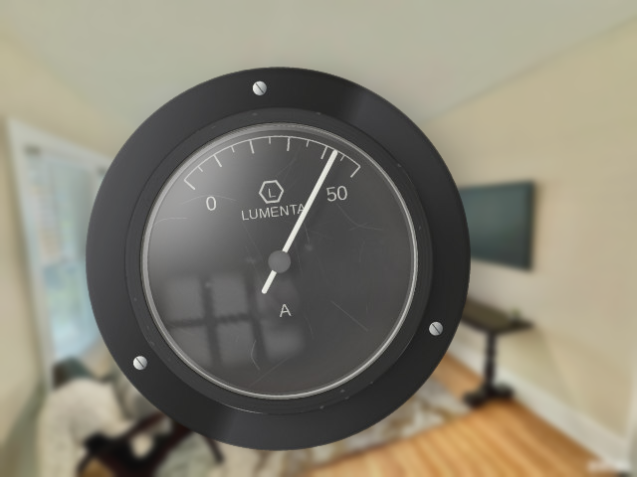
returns value=42.5 unit=A
